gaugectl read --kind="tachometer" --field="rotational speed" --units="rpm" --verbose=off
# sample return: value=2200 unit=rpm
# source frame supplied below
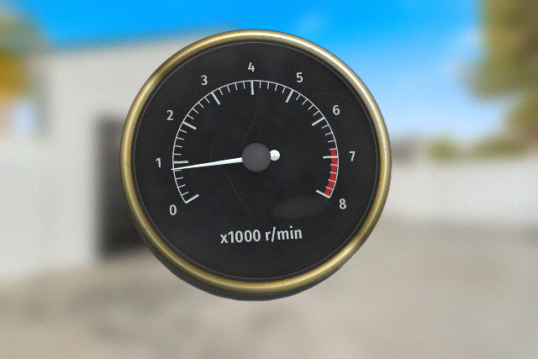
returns value=800 unit=rpm
